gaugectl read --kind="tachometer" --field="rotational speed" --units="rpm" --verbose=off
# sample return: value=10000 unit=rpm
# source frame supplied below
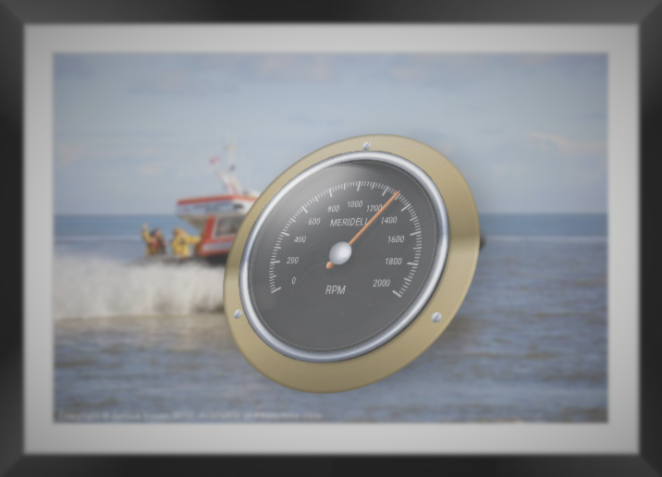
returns value=1300 unit=rpm
